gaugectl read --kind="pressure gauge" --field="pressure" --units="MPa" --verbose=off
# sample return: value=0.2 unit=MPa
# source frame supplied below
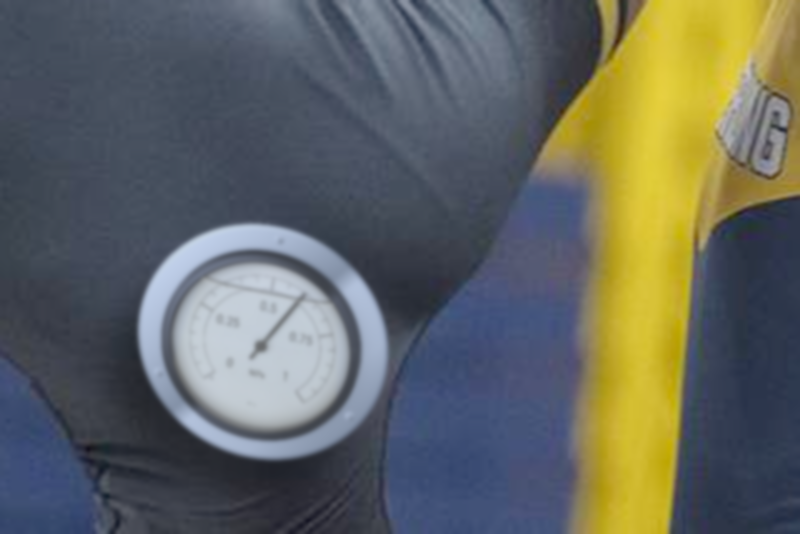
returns value=0.6 unit=MPa
